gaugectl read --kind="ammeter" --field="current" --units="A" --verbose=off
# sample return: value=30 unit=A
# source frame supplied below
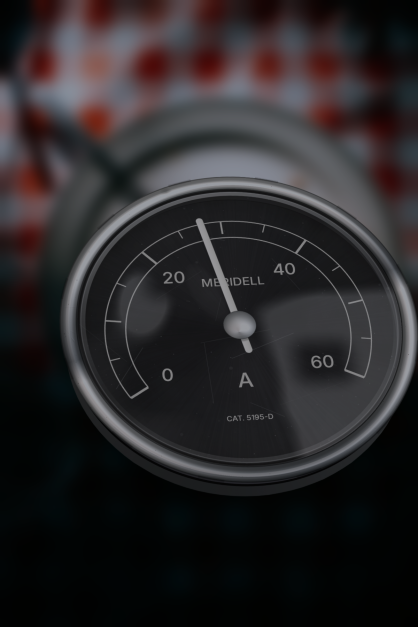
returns value=27.5 unit=A
